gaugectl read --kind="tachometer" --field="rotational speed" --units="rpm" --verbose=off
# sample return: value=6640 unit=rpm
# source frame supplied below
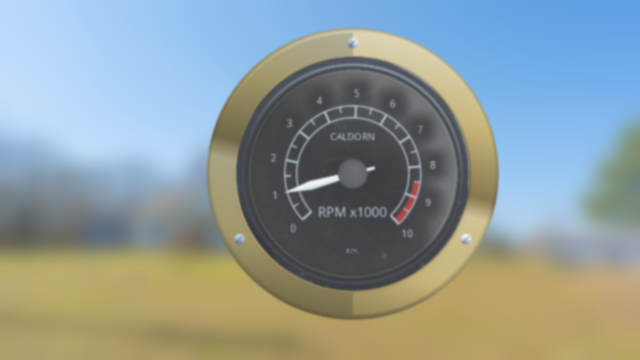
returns value=1000 unit=rpm
